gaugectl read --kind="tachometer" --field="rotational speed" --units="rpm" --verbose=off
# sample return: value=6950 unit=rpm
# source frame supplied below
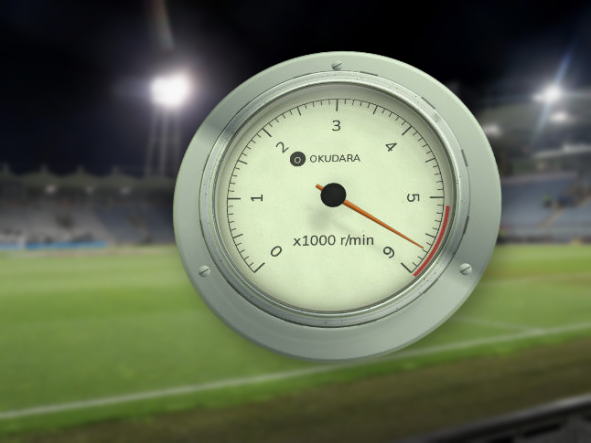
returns value=5700 unit=rpm
